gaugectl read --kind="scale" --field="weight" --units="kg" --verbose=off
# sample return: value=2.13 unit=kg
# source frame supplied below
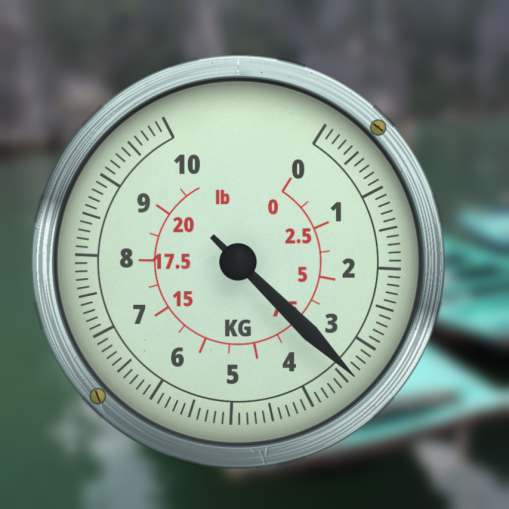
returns value=3.4 unit=kg
